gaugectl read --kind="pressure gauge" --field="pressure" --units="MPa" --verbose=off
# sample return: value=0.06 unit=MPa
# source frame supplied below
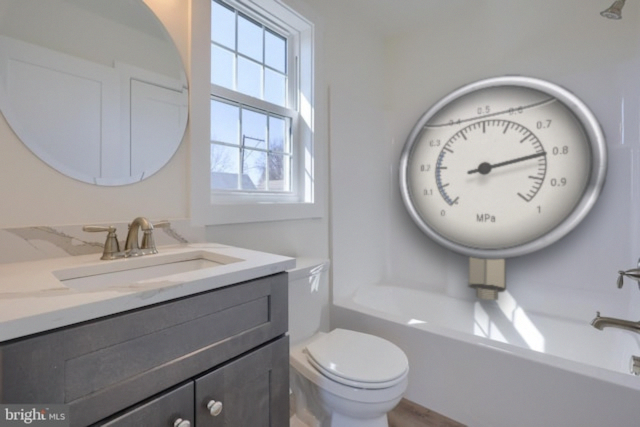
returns value=0.8 unit=MPa
